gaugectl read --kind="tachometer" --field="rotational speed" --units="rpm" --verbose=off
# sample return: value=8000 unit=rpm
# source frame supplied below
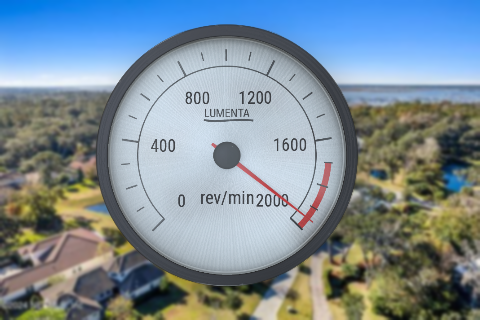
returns value=1950 unit=rpm
